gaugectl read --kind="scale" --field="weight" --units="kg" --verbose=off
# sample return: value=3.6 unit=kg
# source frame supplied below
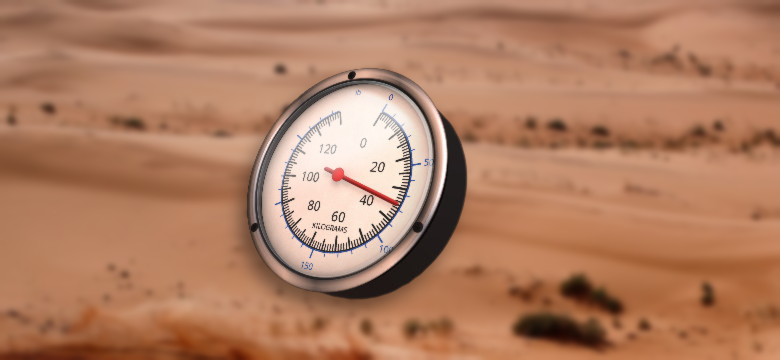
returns value=35 unit=kg
